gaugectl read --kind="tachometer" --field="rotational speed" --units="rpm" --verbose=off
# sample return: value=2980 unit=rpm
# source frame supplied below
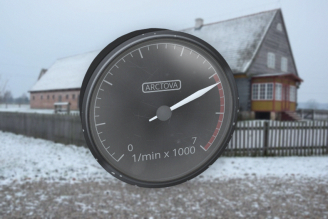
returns value=5200 unit=rpm
